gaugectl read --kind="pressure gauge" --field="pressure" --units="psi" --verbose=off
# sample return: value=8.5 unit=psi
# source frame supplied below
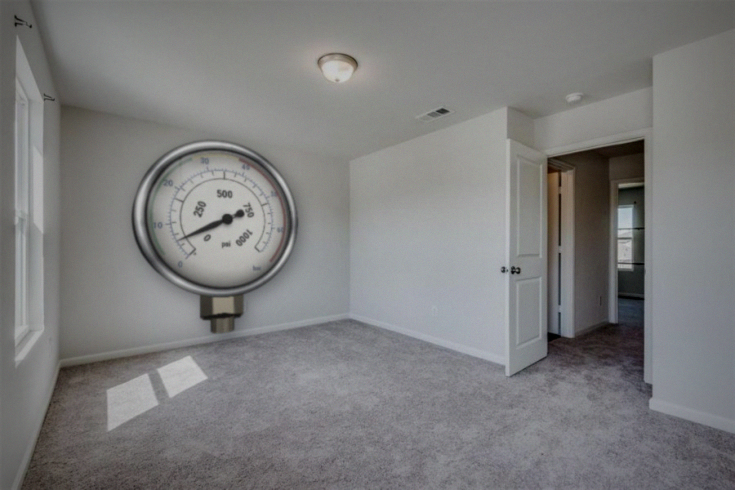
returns value=75 unit=psi
